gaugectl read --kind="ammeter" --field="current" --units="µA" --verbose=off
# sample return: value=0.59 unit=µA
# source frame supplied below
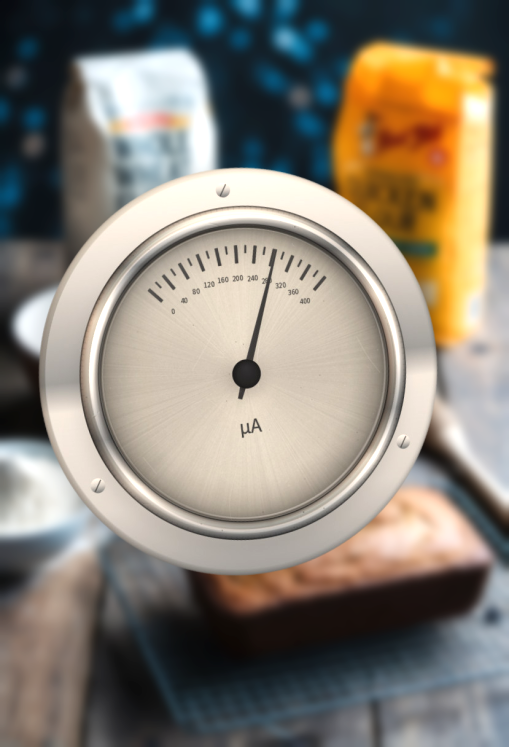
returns value=280 unit=µA
